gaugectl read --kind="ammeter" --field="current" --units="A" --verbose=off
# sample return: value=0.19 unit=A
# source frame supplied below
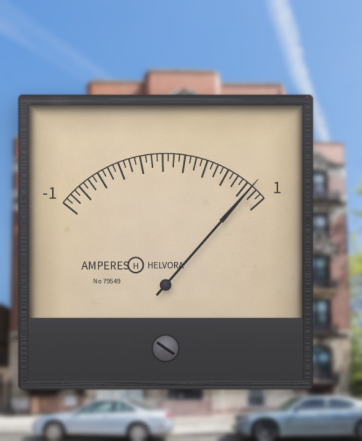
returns value=0.85 unit=A
